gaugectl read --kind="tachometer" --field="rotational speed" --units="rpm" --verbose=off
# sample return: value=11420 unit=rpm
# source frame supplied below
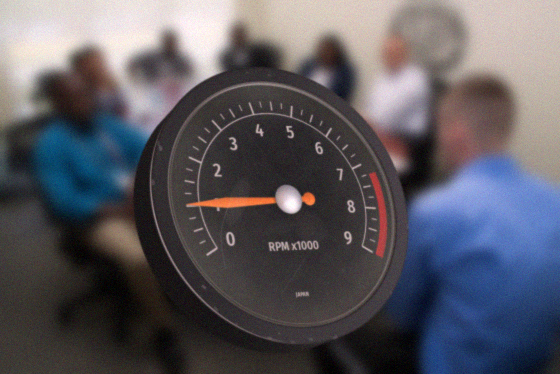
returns value=1000 unit=rpm
